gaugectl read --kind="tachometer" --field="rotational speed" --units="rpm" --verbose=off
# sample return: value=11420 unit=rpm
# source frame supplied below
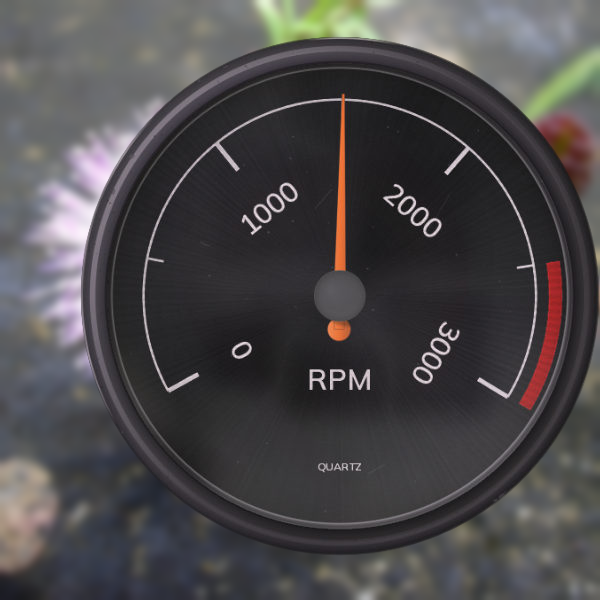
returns value=1500 unit=rpm
